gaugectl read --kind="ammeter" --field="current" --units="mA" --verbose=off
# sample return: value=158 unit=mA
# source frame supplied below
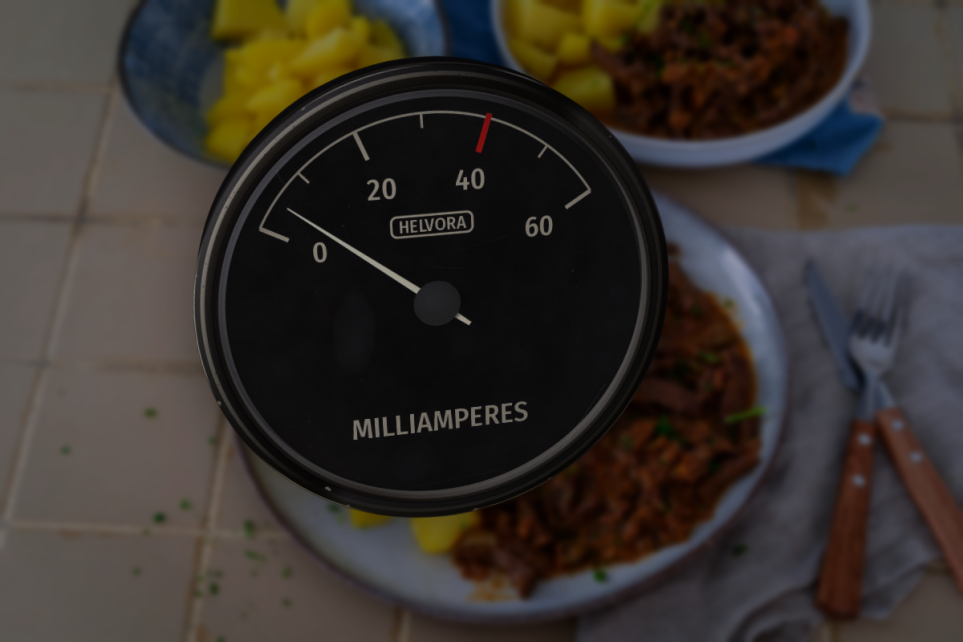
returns value=5 unit=mA
